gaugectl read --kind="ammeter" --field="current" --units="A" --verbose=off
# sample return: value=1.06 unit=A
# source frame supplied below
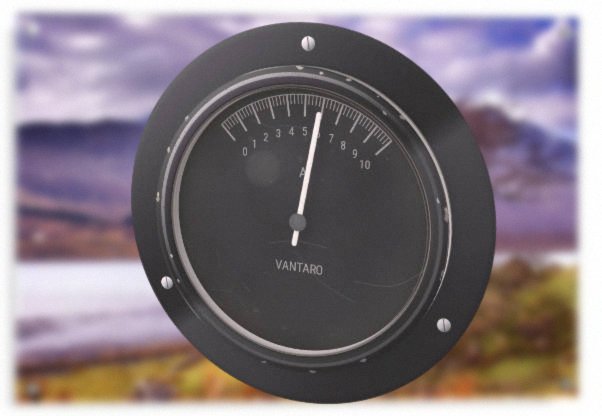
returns value=6 unit=A
